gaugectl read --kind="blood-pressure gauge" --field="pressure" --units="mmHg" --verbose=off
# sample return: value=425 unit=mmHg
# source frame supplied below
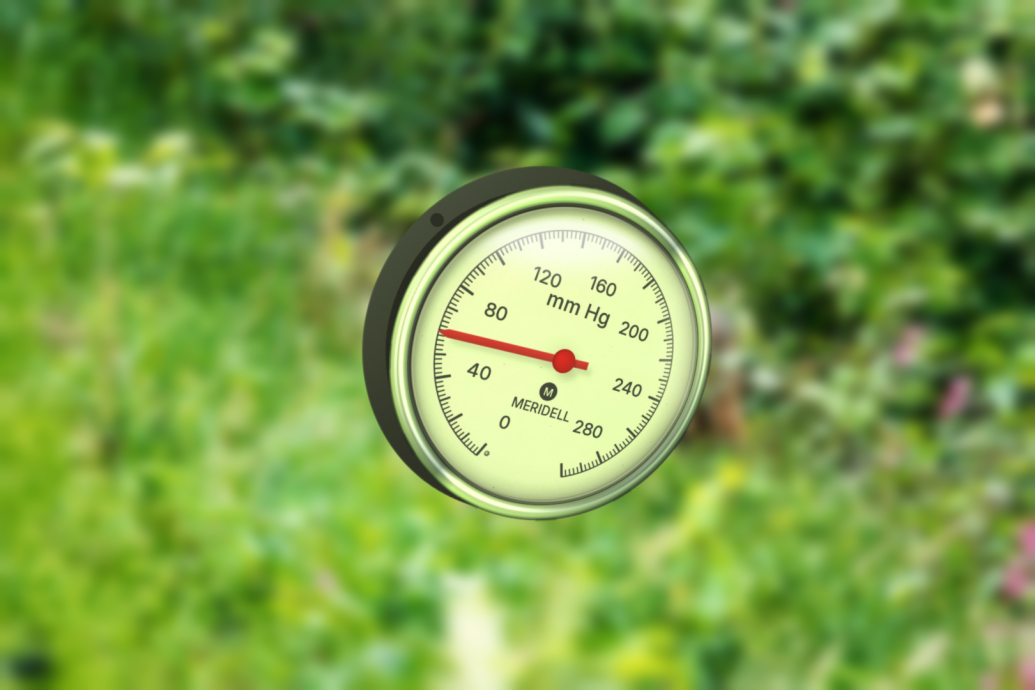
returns value=60 unit=mmHg
